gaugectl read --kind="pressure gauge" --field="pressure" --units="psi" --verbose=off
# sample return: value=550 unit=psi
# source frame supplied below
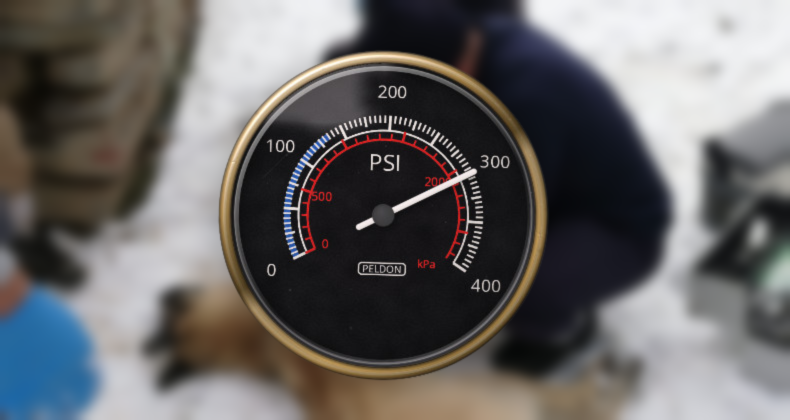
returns value=300 unit=psi
